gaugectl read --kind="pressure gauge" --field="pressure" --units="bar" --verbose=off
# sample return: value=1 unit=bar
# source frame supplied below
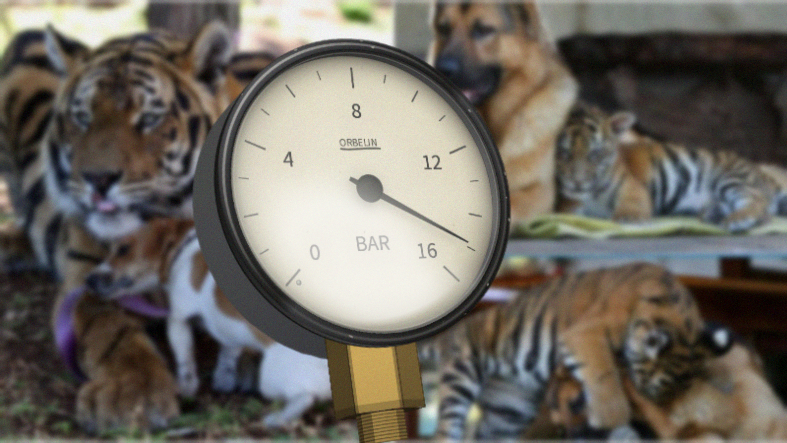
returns value=15 unit=bar
